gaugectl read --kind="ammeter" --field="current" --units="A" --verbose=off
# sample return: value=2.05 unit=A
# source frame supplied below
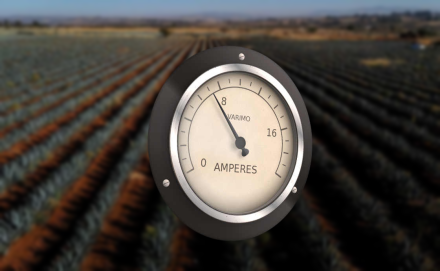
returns value=7 unit=A
